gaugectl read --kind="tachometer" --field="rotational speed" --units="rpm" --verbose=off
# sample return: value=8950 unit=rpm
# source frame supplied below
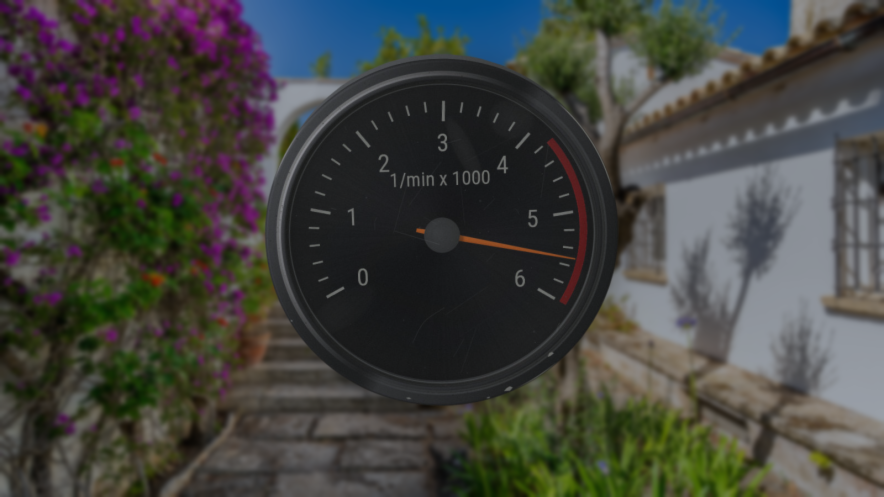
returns value=5500 unit=rpm
